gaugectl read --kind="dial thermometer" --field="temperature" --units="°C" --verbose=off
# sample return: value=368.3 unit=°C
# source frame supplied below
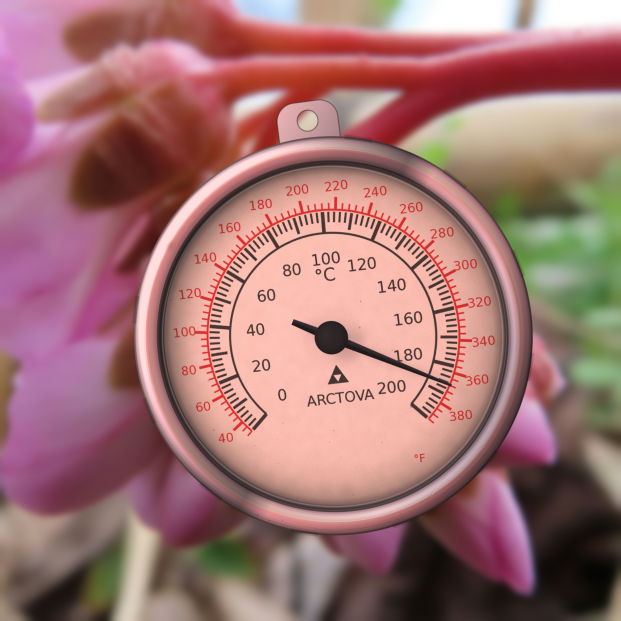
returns value=186 unit=°C
